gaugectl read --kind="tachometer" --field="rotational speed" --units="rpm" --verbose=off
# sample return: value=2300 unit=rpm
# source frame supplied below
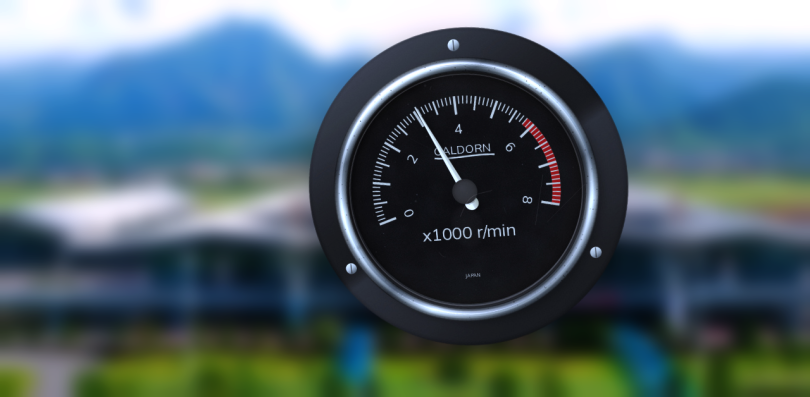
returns value=3100 unit=rpm
